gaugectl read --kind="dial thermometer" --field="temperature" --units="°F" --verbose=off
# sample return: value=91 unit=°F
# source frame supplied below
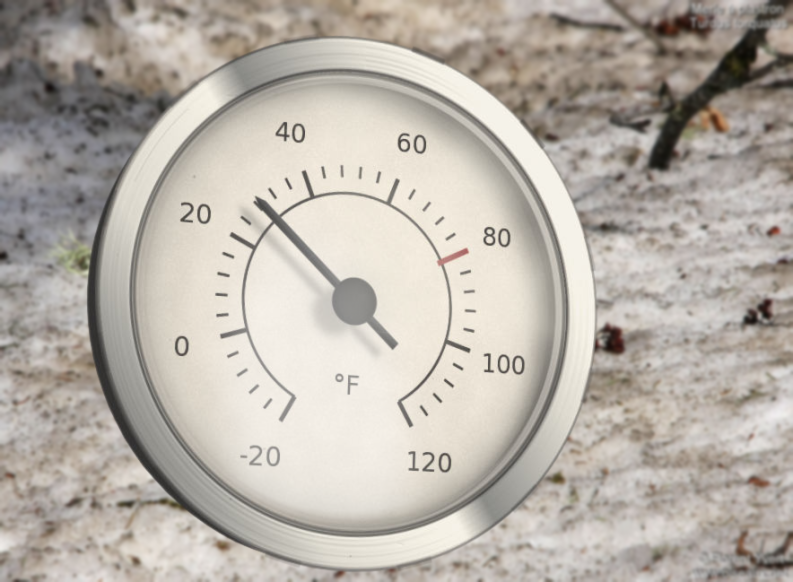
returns value=28 unit=°F
